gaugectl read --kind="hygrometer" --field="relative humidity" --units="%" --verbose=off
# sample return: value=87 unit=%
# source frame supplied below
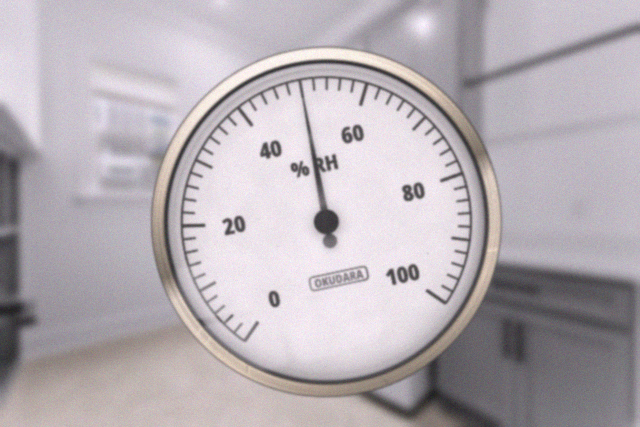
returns value=50 unit=%
